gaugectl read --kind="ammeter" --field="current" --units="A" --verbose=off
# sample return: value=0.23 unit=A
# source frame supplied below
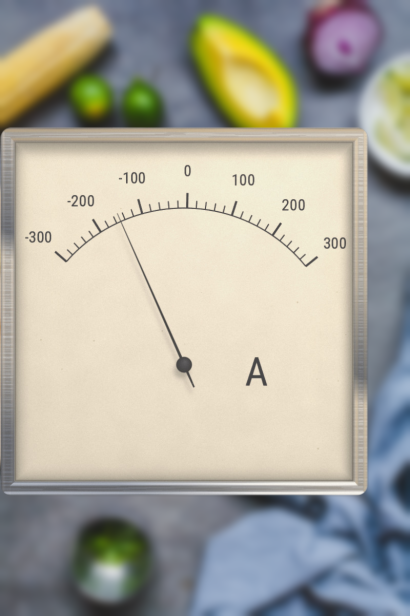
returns value=-150 unit=A
